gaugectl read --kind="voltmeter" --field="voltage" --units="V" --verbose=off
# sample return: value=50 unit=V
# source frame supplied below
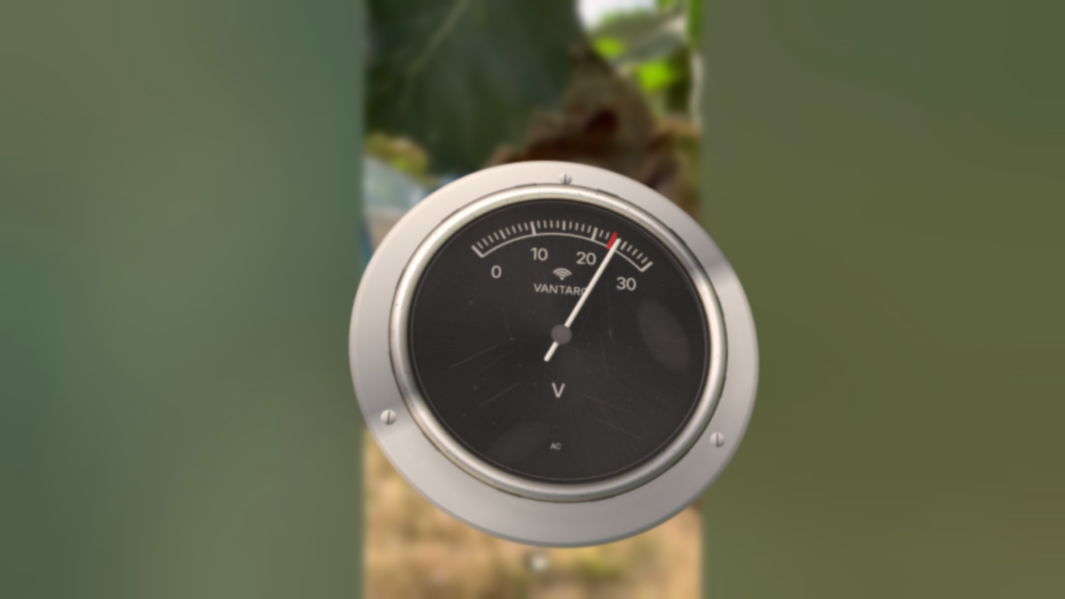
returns value=24 unit=V
